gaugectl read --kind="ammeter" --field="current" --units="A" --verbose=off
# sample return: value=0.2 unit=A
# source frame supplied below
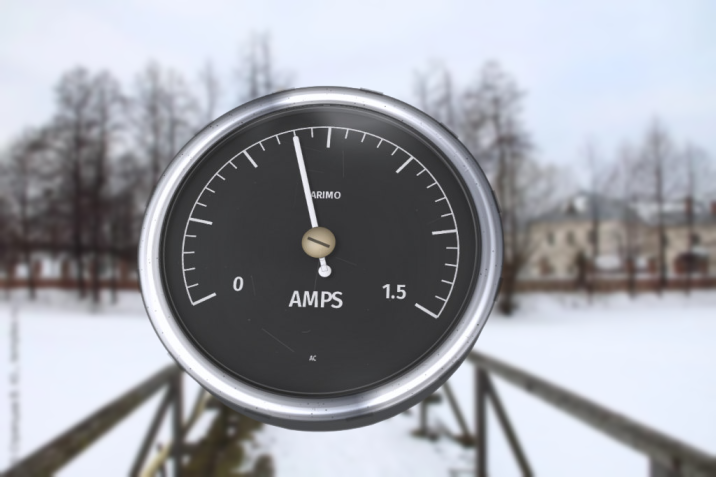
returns value=0.65 unit=A
